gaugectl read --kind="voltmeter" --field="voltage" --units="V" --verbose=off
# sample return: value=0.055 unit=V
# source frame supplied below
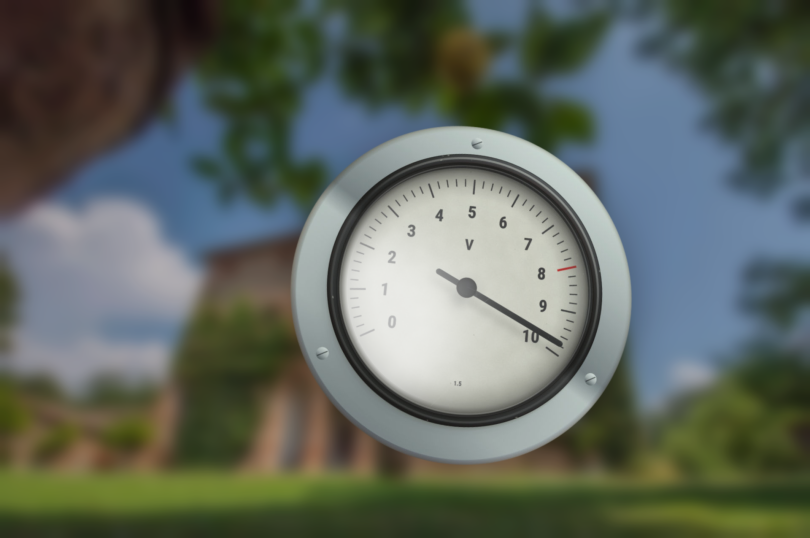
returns value=9.8 unit=V
